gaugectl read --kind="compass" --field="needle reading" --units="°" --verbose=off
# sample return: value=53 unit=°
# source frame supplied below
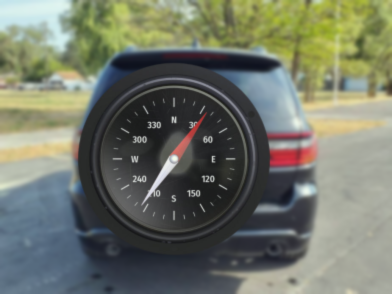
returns value=35 unit=°
